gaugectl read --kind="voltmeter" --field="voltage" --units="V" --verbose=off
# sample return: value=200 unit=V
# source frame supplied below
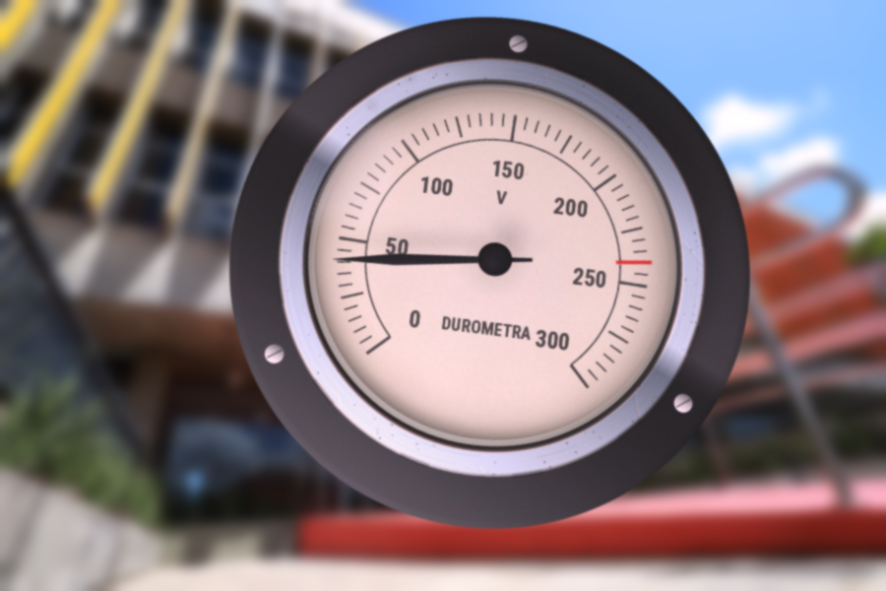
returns value=40 unit=V
